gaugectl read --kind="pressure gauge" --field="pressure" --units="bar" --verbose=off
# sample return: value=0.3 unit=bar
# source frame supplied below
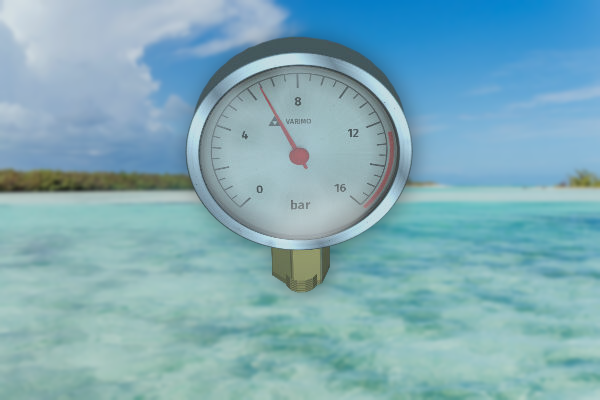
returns value=6.5 unit=bar
